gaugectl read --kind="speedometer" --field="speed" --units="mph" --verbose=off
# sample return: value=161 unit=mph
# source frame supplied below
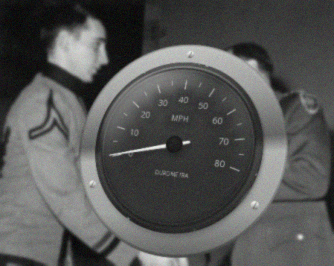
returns value=0 unit=mph
